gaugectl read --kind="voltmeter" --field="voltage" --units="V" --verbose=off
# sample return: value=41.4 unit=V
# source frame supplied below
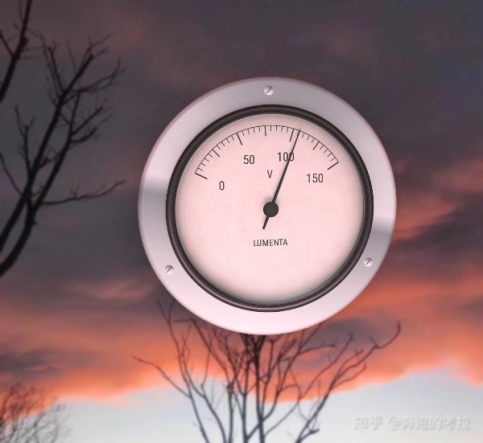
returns value=105 unit=V
